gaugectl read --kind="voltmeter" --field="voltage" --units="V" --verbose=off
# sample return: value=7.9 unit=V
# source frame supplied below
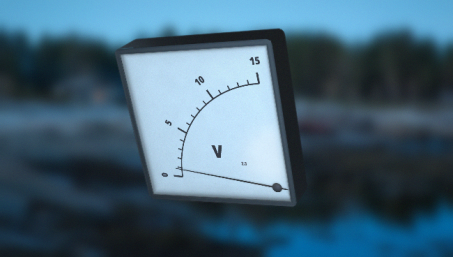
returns value=1 unit=V
